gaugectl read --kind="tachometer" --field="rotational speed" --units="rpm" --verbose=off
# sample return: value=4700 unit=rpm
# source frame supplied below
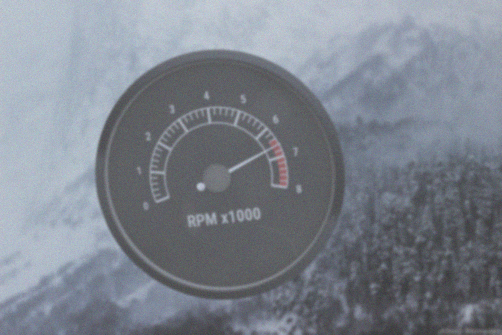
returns value=6600 unit=rpm
